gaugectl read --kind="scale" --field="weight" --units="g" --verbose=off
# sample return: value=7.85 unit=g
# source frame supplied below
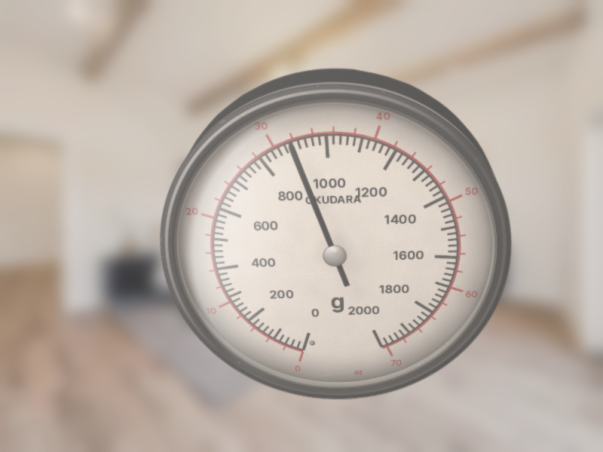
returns value=900 unit=g
